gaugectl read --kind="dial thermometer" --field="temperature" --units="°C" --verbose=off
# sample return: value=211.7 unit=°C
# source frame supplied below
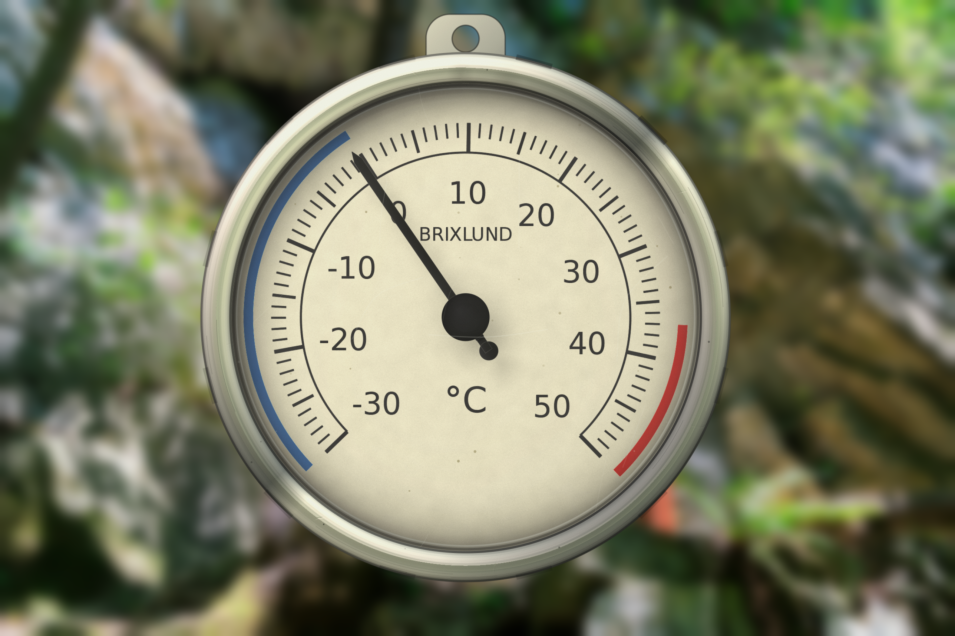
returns value=-0.5 unit=°C
